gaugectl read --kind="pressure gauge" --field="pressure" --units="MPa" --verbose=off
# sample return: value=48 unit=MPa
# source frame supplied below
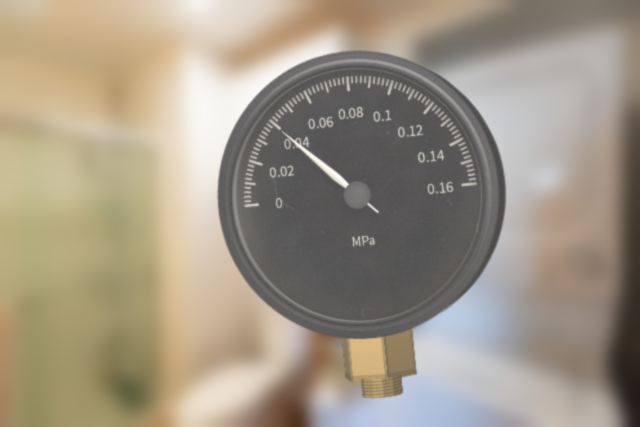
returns value=0.04 unit=MPa
